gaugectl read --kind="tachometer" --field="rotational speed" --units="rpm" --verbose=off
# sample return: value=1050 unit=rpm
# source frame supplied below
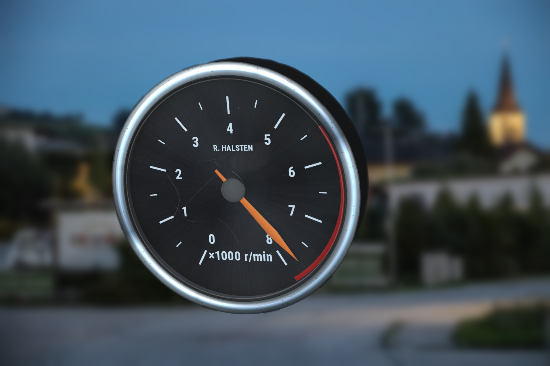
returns value=7750 unit=rpm
